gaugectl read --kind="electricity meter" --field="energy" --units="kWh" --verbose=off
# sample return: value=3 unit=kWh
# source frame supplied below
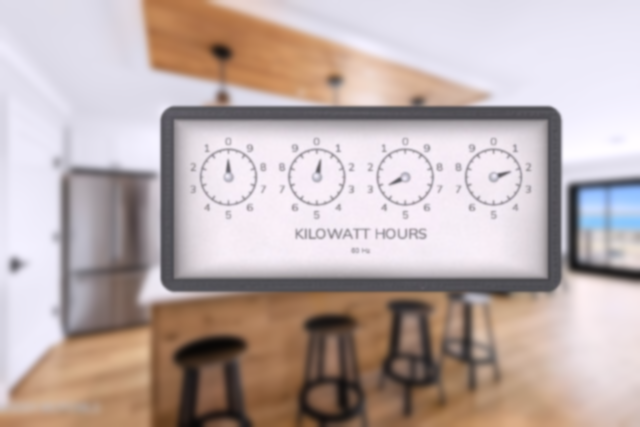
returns value=32 unit=kWh
